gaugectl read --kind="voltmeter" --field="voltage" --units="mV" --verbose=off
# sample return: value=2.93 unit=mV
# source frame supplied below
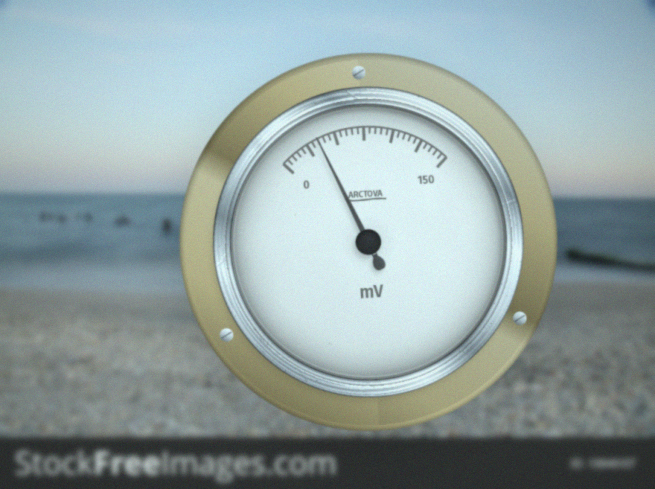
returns value=35 unit=mV
